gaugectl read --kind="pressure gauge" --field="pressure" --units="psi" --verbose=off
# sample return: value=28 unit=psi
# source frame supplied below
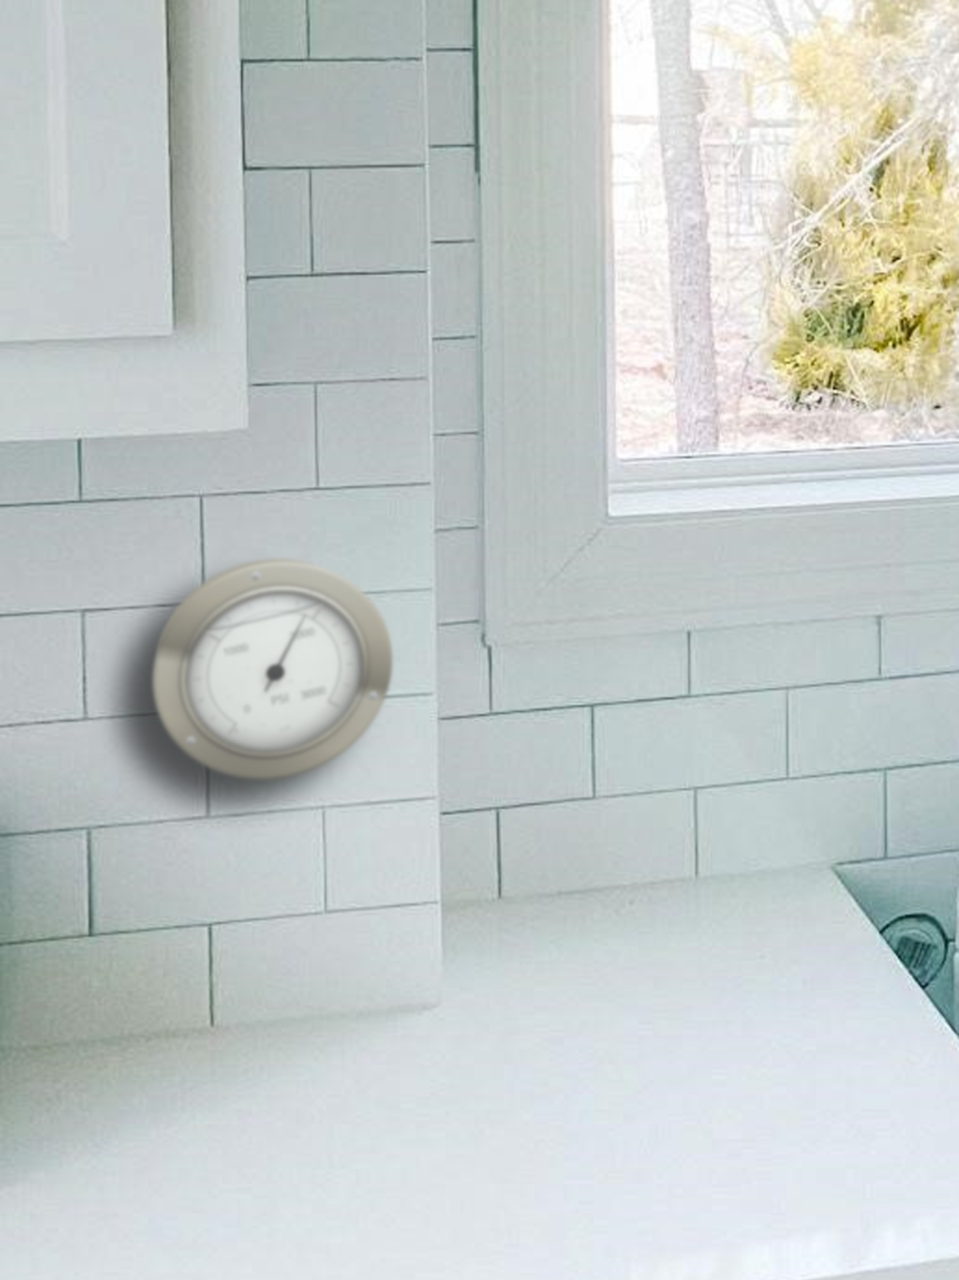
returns value=1900 unit=psi
